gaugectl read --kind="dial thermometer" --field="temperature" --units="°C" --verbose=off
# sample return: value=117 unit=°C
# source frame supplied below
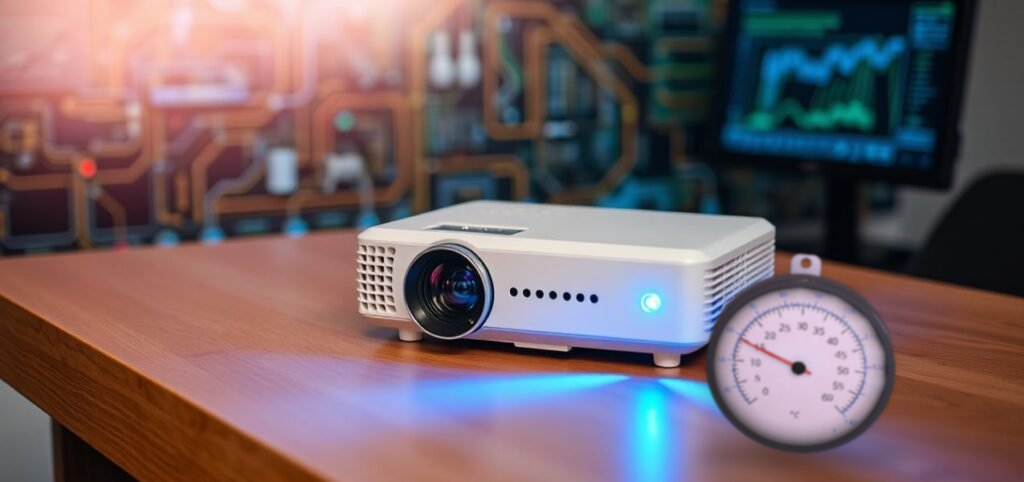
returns value=15 unit=°C
